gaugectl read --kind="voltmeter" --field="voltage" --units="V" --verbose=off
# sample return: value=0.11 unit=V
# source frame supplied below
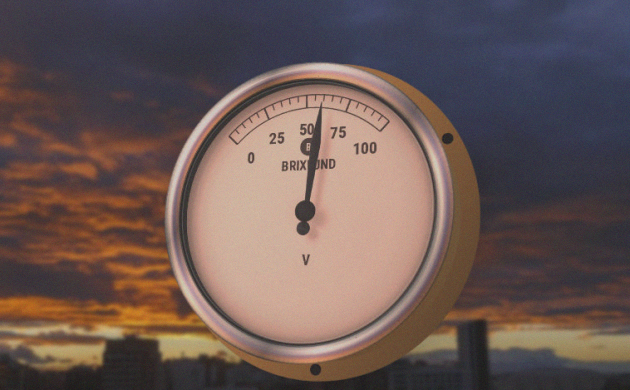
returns value=60 unit=V
